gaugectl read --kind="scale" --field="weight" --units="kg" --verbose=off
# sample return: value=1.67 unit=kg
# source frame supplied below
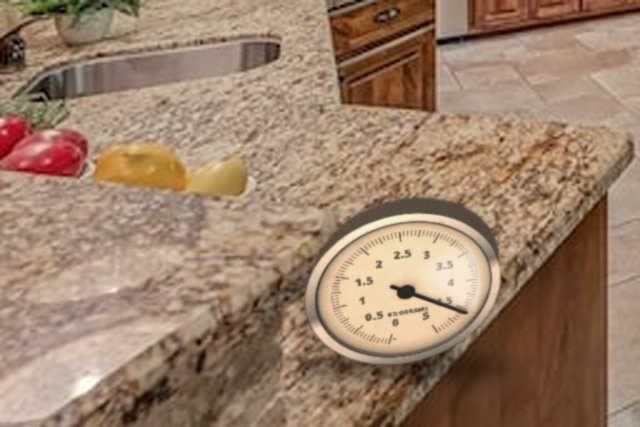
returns value=4.5 unit=kg
